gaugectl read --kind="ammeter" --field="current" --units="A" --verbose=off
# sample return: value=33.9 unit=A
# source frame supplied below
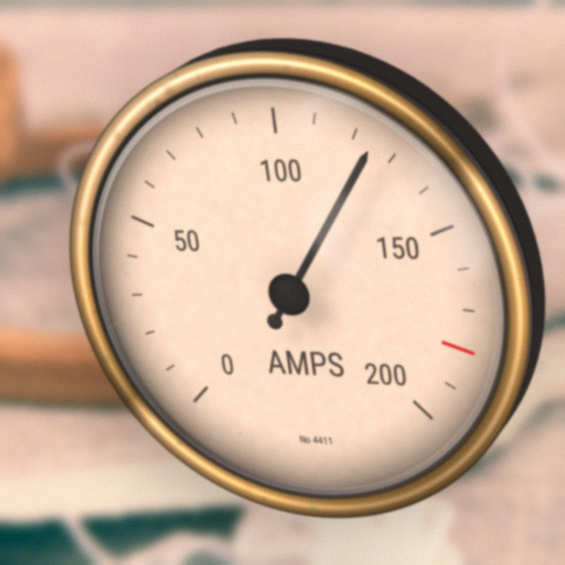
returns value=125 unit=A
